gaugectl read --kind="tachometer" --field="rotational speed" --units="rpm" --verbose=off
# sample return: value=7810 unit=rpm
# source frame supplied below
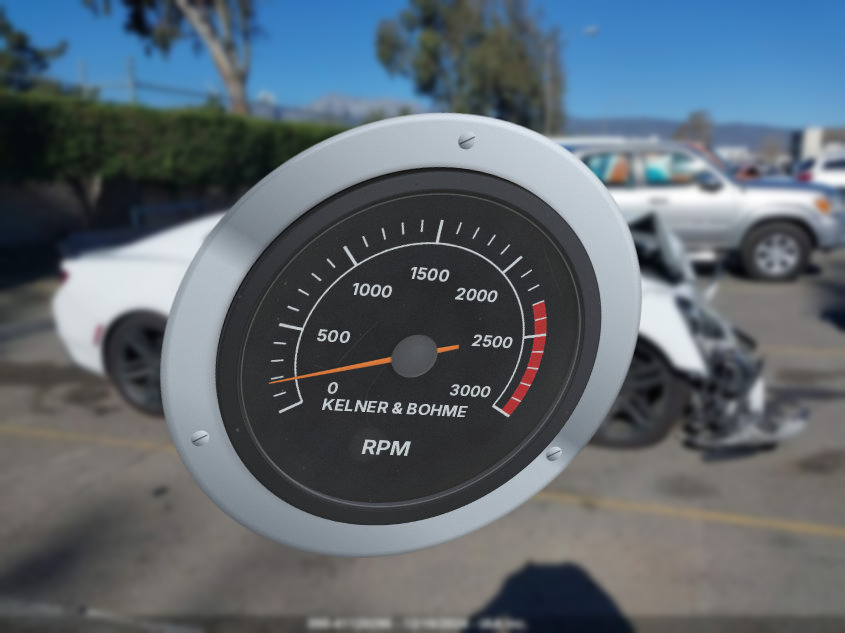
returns value=200 unit=rpm
